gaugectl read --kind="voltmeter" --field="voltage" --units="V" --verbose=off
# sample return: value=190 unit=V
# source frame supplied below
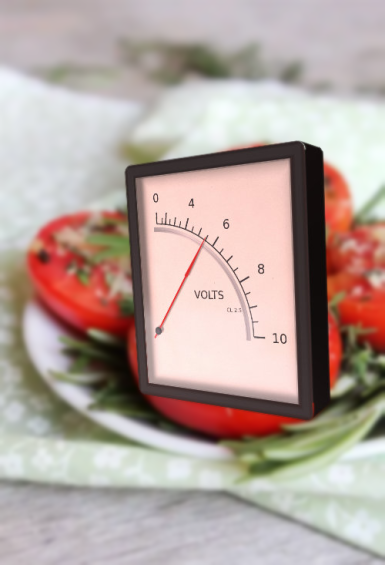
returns value=5.5 unit=V
